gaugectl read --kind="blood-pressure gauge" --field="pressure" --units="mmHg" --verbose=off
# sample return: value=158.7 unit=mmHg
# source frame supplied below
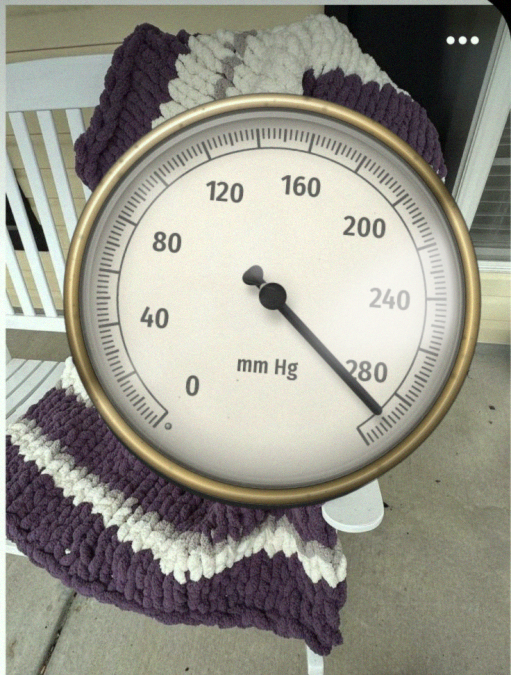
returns value=290 unit=mmHg
